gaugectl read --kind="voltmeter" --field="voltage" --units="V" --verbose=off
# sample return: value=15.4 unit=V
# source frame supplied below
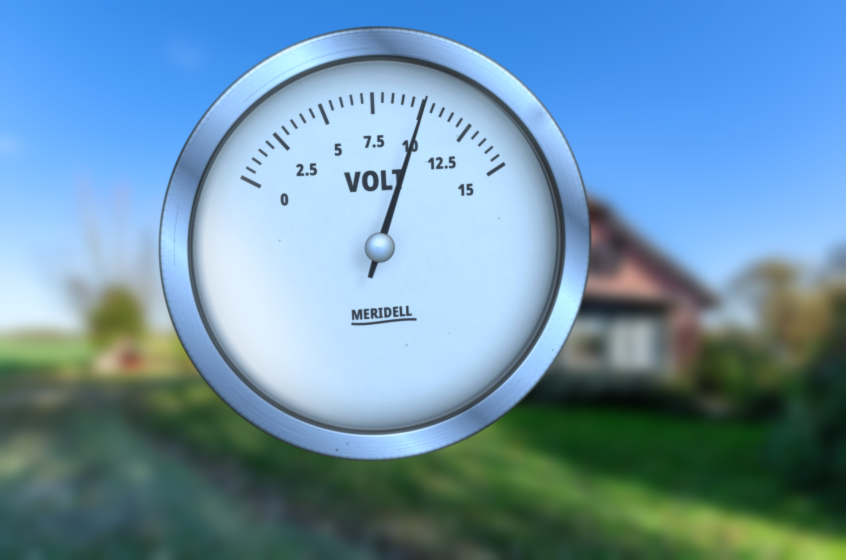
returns value=10 unit=V
